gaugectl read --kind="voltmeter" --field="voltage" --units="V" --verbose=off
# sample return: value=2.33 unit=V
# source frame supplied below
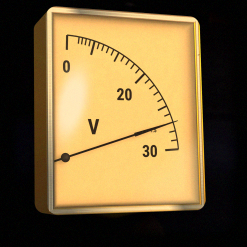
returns value=27 unit=V
